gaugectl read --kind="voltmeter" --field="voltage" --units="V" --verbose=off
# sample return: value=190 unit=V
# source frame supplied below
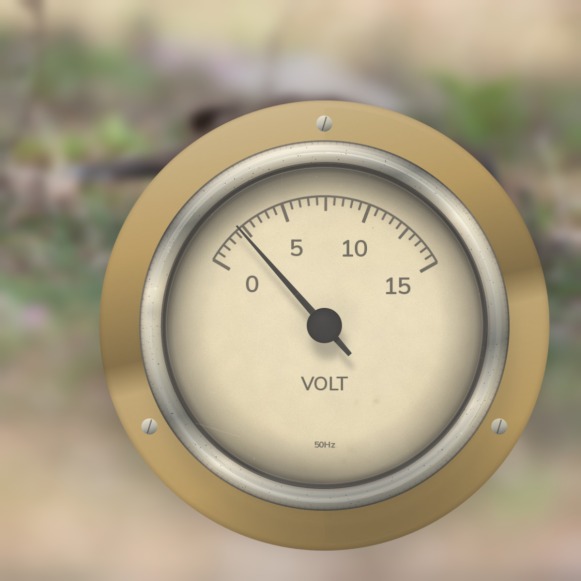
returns value=2.25 unit=V
